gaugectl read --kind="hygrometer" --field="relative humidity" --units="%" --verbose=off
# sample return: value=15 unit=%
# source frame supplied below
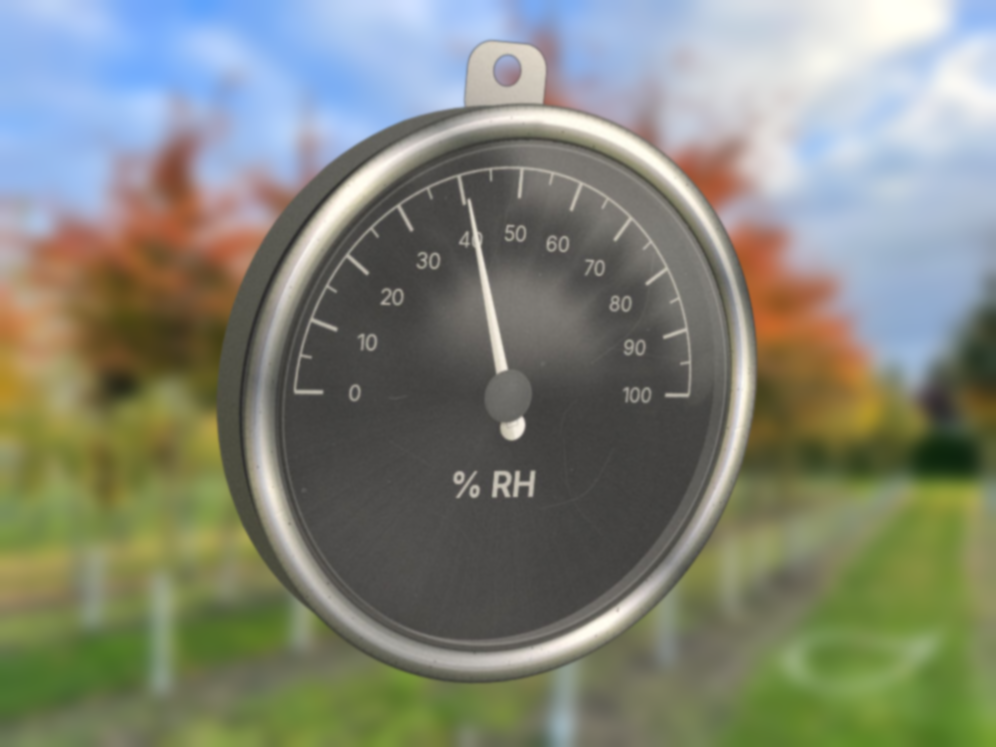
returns value=40 unit=%
